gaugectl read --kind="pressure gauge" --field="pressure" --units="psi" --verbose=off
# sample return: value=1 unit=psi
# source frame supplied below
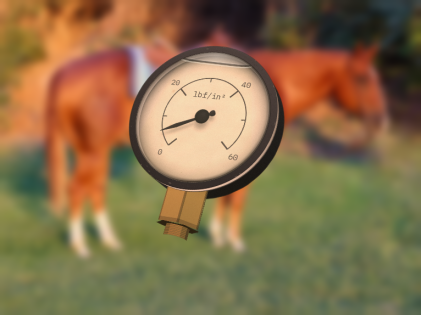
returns value=5 unit=psi
